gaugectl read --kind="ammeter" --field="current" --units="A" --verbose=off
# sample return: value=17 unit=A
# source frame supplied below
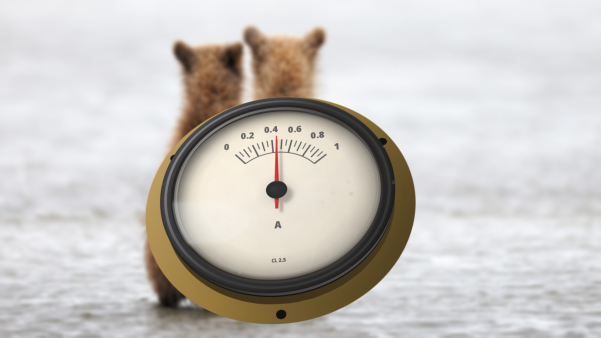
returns value=0.45 unit=A
